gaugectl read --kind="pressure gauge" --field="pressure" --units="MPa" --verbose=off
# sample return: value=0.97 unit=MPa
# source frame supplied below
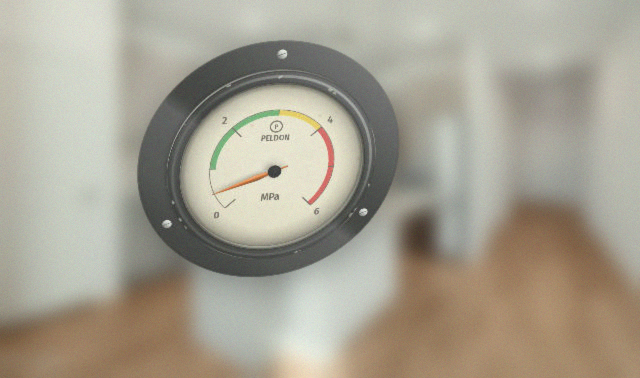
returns value=0.5 unit=MPa
